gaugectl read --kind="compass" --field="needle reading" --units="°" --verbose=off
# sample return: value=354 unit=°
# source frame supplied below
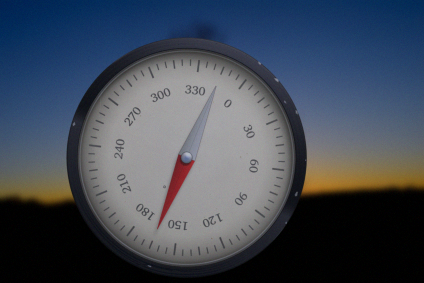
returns value=165 unit=°
